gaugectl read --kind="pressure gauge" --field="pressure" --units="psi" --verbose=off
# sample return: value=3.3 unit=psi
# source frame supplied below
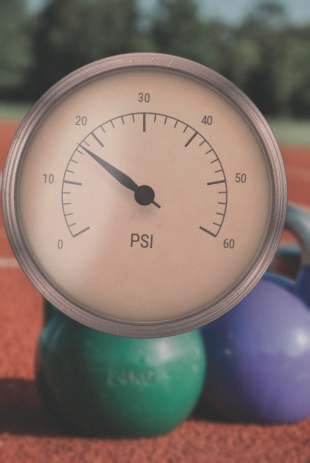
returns value=17 unit=psi
